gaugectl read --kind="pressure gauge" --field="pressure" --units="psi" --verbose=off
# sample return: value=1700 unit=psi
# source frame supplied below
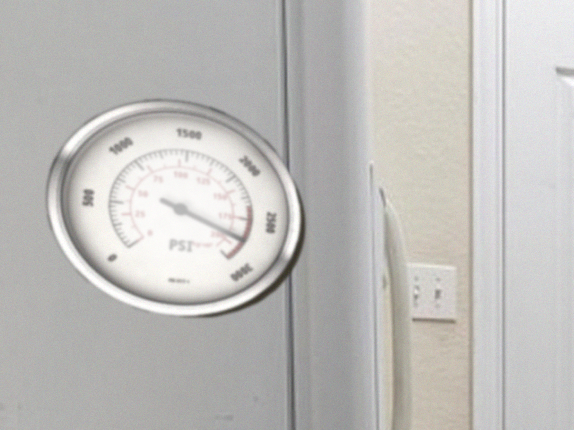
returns value=2750 unit=psi
